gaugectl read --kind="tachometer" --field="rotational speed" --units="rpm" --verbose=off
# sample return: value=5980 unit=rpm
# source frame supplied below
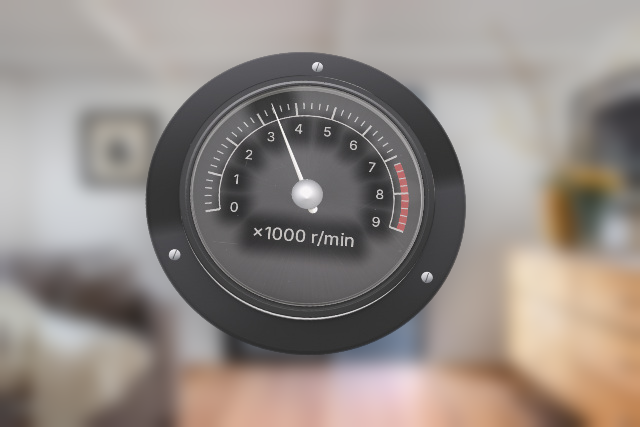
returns value=3400 unit=rpm
